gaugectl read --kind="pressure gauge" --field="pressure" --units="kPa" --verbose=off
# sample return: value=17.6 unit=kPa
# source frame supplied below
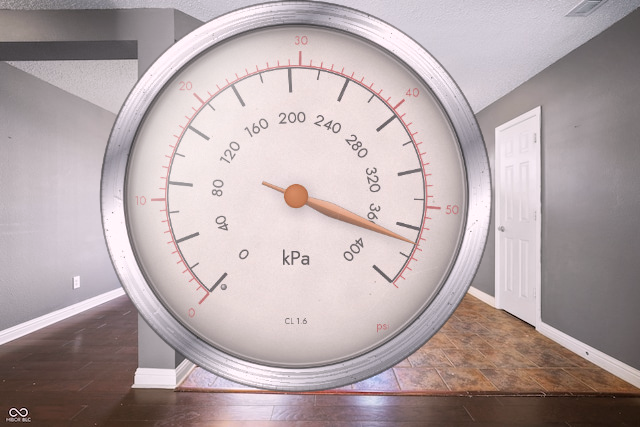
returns value=370 unit=kPa
